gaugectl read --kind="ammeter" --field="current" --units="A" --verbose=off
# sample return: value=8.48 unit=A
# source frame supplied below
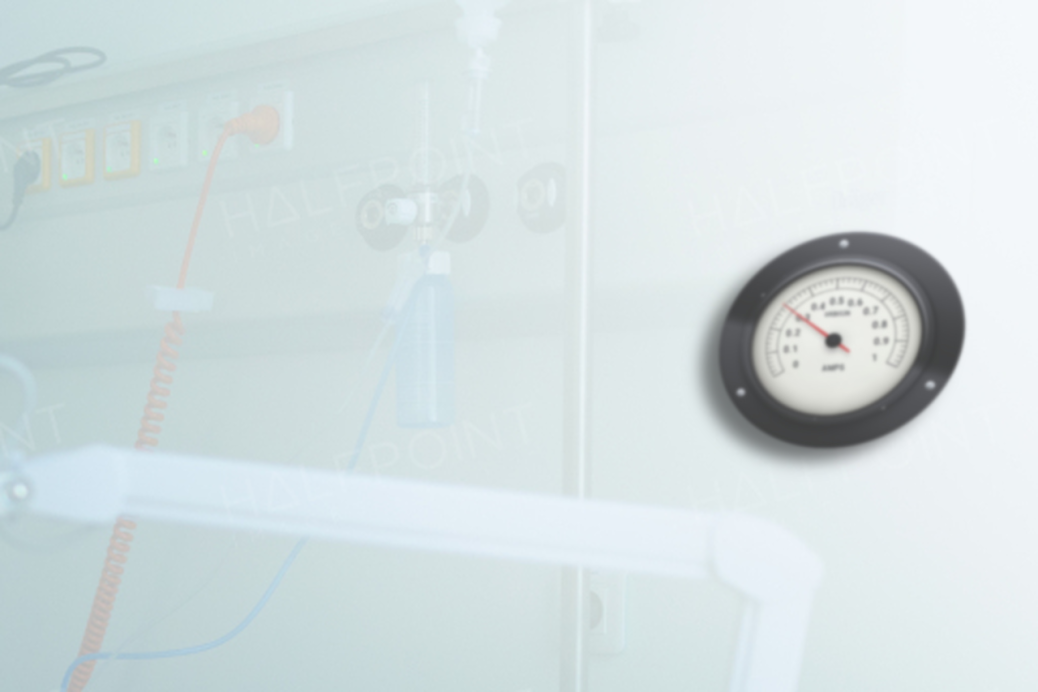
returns value=0.3 unit=A
